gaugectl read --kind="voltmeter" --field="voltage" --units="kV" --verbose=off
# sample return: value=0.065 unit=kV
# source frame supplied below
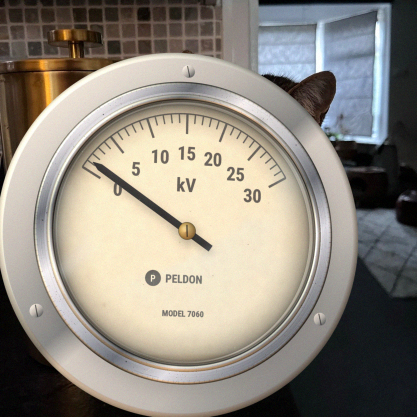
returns value=1 unit=kV
